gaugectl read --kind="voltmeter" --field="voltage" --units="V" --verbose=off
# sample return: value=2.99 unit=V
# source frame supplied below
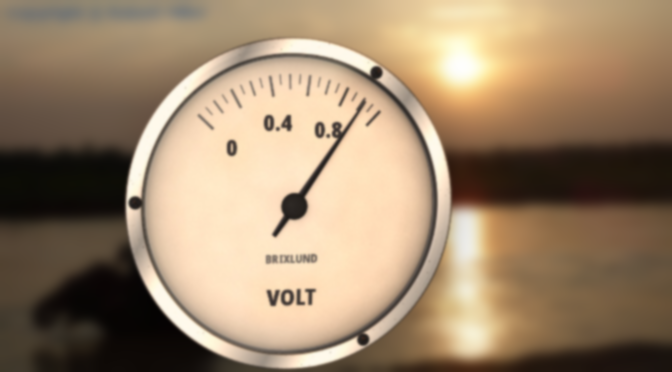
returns value=0.9 unit=V
